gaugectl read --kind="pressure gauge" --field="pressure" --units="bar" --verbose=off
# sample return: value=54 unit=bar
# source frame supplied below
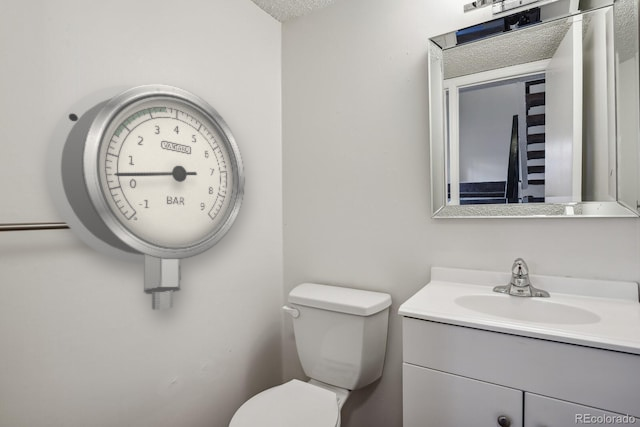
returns value=0.4 unit=bar
